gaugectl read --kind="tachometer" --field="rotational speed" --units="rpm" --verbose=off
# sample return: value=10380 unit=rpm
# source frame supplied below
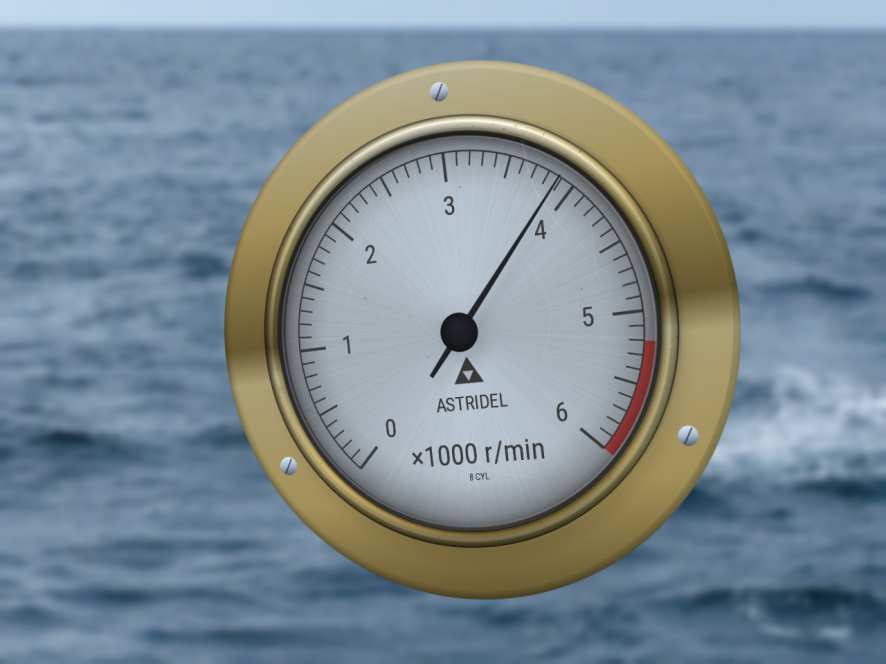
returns value=3900 unit=rpm
